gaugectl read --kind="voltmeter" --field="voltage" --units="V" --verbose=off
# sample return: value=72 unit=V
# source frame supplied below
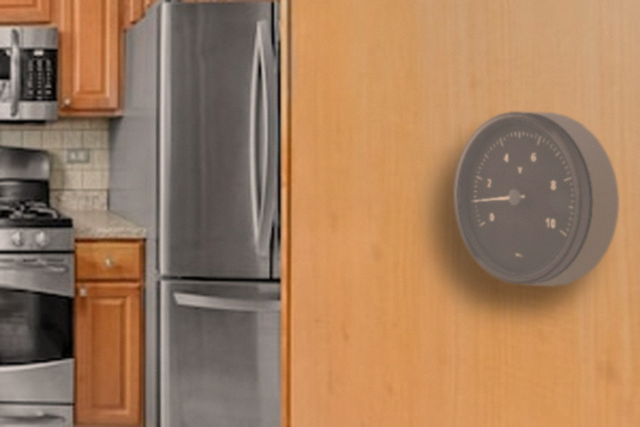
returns value=1 unit=V
